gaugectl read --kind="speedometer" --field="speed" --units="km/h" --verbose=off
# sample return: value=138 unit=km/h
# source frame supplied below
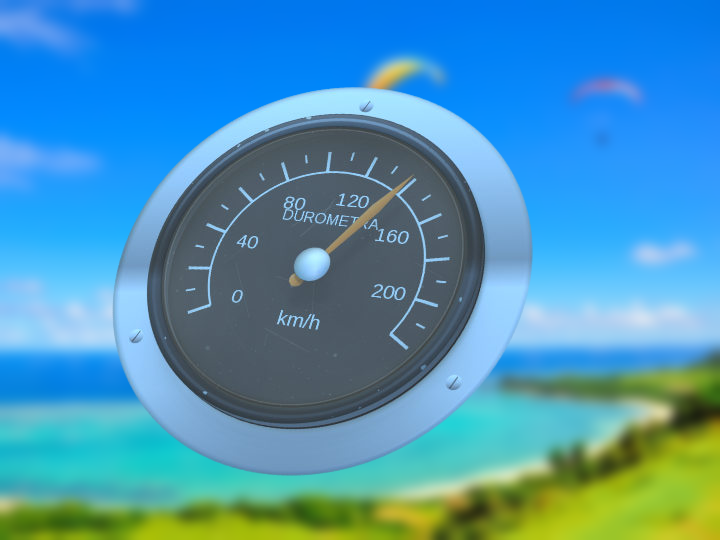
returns value=140 unit=km/h
